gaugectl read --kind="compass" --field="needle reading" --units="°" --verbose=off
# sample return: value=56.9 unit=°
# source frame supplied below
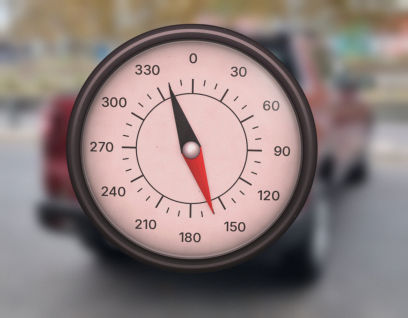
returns value=160 unit=°
